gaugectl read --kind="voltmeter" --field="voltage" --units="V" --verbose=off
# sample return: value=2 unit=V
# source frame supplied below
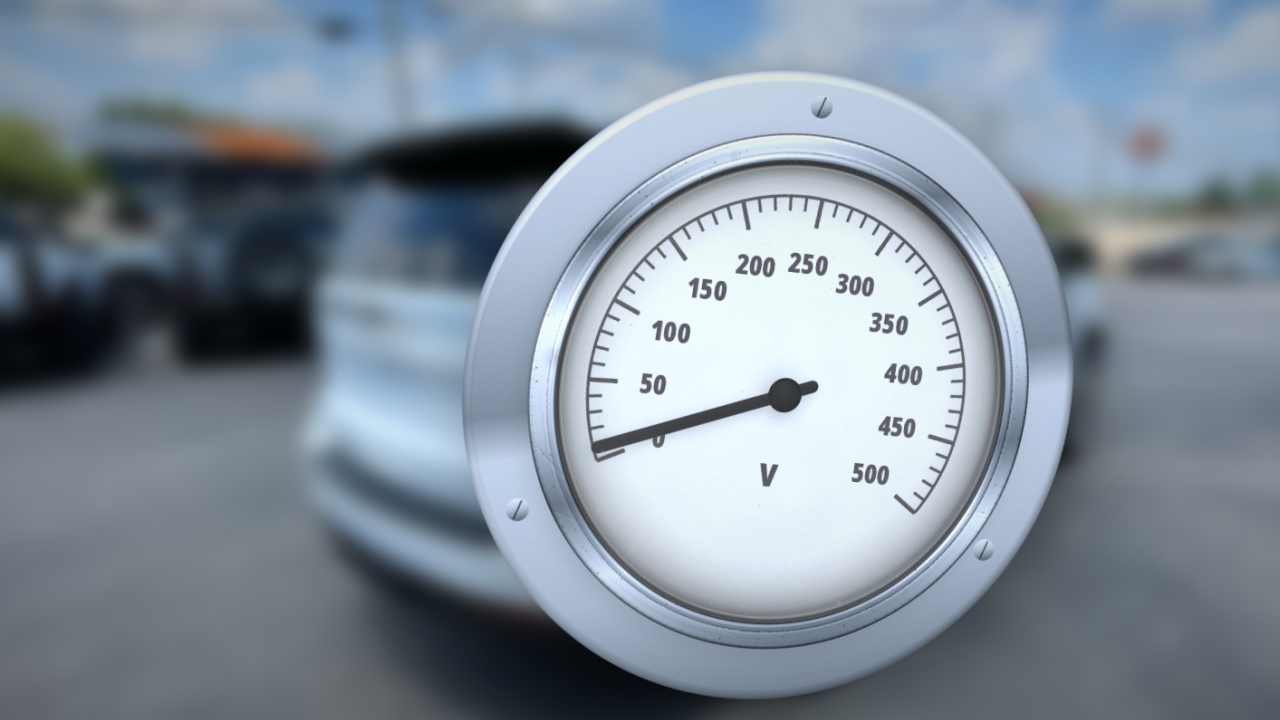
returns value=10 unit=V
